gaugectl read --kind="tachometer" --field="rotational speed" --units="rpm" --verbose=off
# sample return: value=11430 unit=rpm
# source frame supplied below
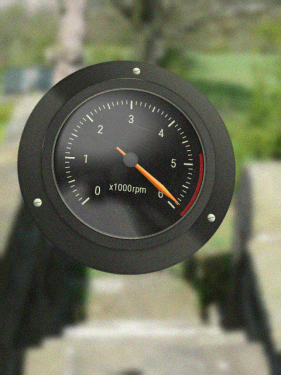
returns value=5900 unit=rpm
